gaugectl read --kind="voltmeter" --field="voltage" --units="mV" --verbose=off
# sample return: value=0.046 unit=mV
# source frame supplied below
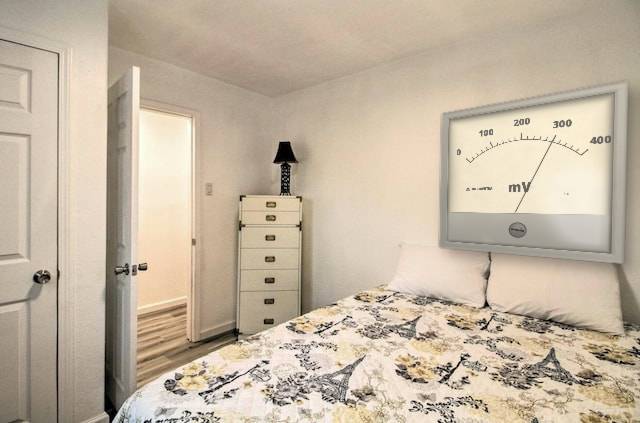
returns value=300 unit=mV
